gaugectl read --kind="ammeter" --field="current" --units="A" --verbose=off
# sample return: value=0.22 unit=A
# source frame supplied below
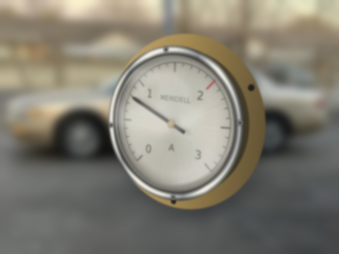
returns value=0.8 unit=A
